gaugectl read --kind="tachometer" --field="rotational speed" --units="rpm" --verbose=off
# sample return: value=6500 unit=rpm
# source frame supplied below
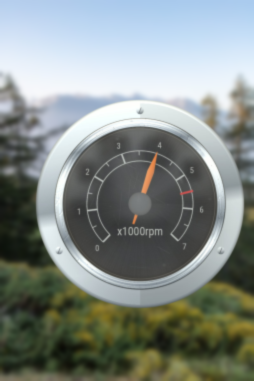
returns value=4000 unit=rpm
